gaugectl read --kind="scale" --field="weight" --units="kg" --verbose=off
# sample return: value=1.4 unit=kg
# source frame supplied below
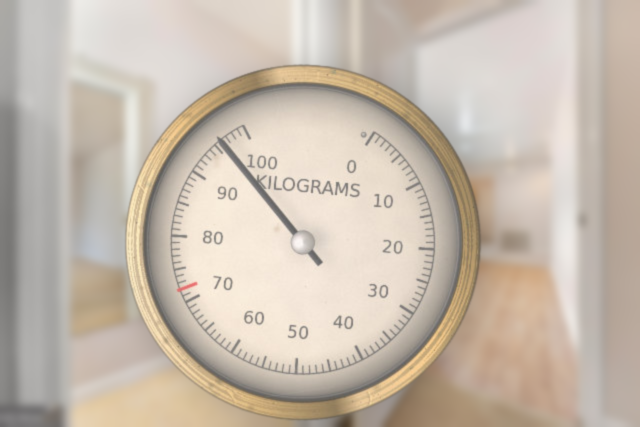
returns value=96 unit=kg
